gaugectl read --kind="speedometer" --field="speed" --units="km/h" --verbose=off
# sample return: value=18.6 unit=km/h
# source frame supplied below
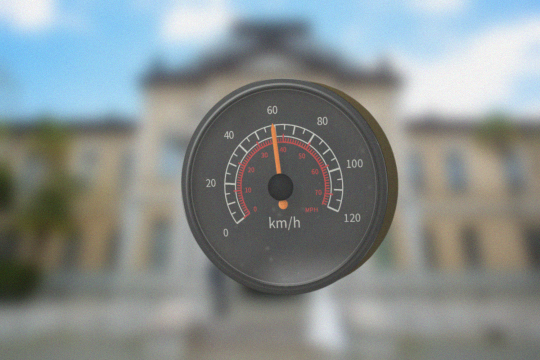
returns value=60 unit=km/h
